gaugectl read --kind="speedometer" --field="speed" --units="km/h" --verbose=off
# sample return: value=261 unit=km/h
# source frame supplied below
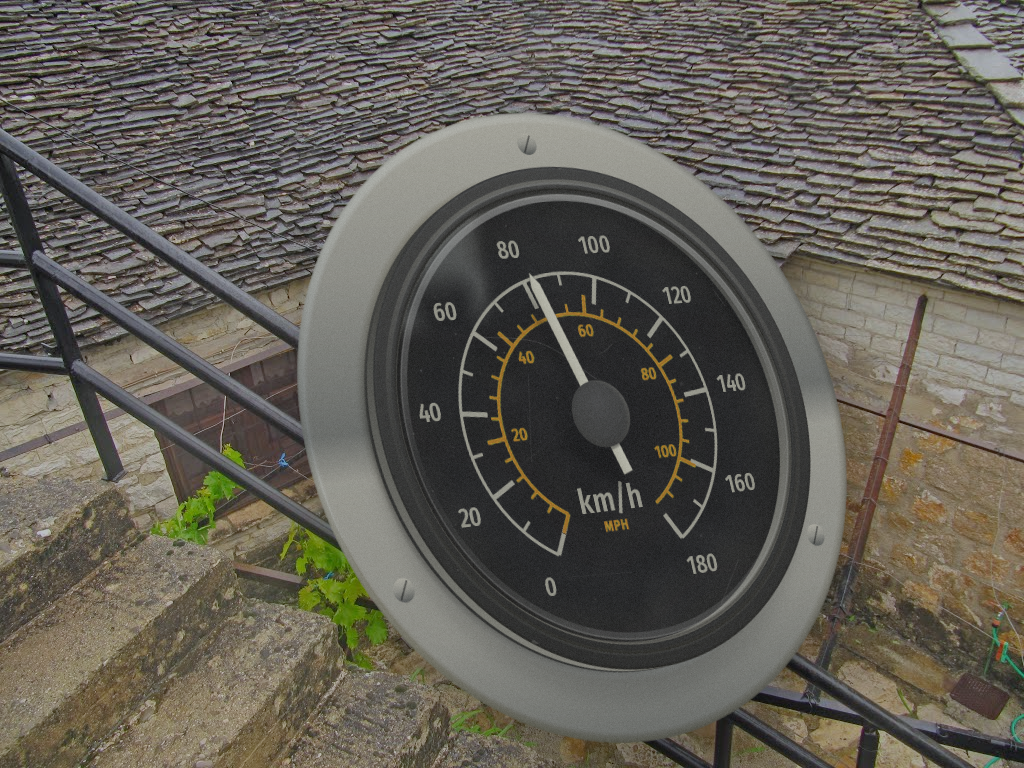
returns value=80 unit=km/h
